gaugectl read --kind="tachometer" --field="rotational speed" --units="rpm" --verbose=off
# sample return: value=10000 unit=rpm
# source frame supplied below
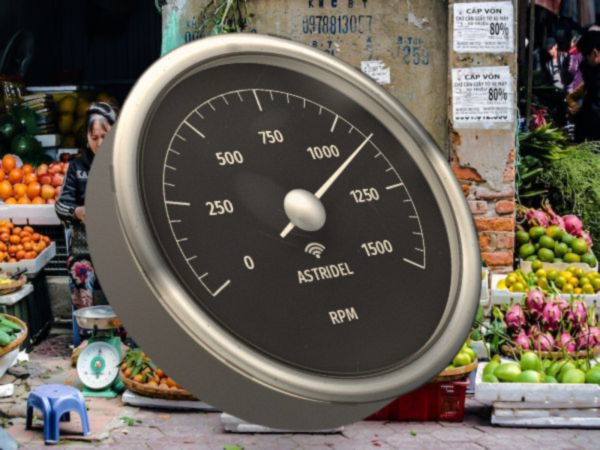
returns value=1100 unit=rpm
